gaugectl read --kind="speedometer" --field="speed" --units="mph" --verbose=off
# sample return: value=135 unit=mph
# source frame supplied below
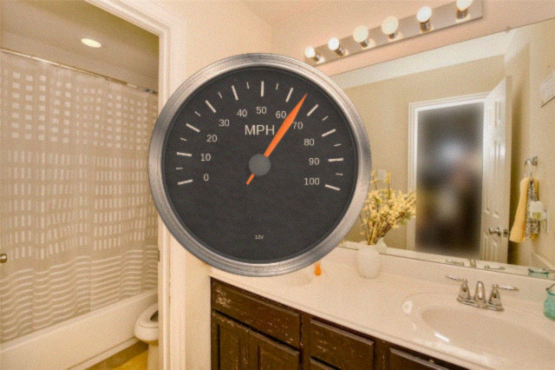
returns value=65 unit=mph
